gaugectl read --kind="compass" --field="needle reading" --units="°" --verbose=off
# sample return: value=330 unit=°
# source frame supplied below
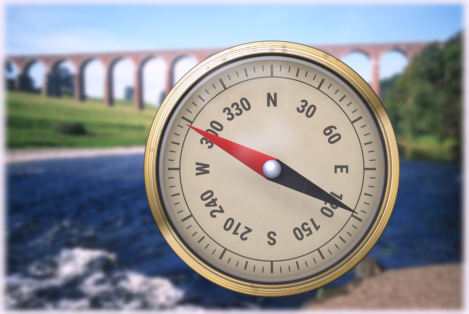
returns value=297.5 unit=°
